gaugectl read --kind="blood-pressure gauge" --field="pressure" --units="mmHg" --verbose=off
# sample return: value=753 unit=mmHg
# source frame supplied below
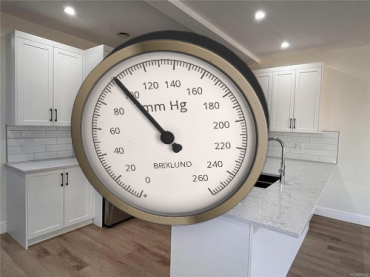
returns value=100 unit=mmHg
